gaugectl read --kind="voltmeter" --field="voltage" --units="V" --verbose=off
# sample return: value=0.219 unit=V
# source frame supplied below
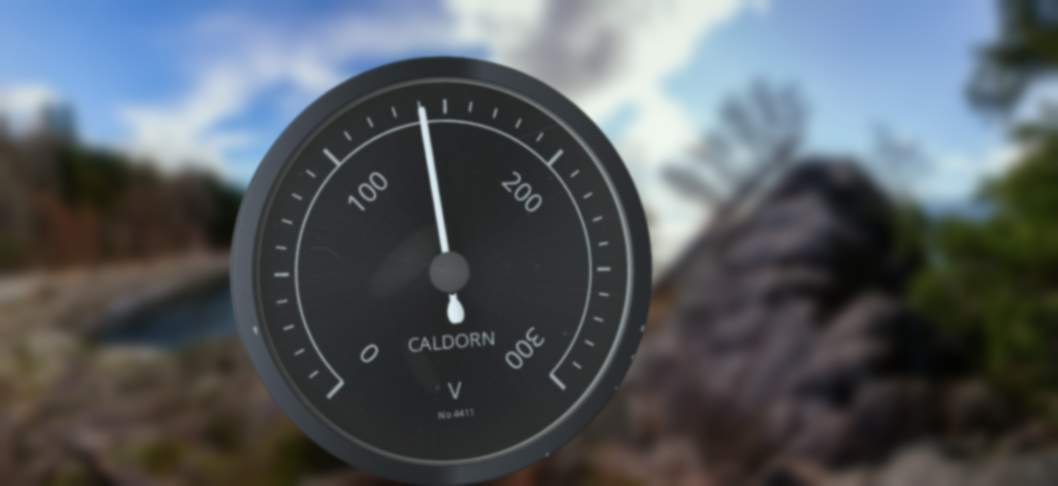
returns value=140 unit=V
